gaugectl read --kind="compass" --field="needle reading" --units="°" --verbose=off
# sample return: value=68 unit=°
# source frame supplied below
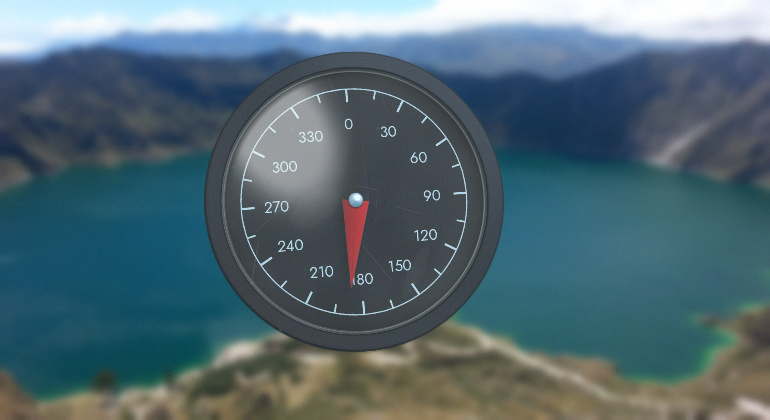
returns value=187.5 unit=°
